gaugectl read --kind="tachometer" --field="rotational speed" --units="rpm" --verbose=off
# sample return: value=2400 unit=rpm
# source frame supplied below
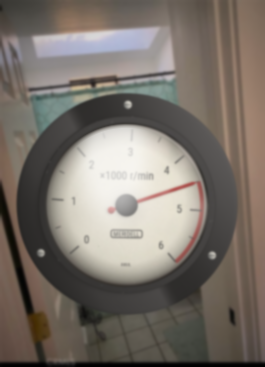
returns value=4500 unit=rpm
